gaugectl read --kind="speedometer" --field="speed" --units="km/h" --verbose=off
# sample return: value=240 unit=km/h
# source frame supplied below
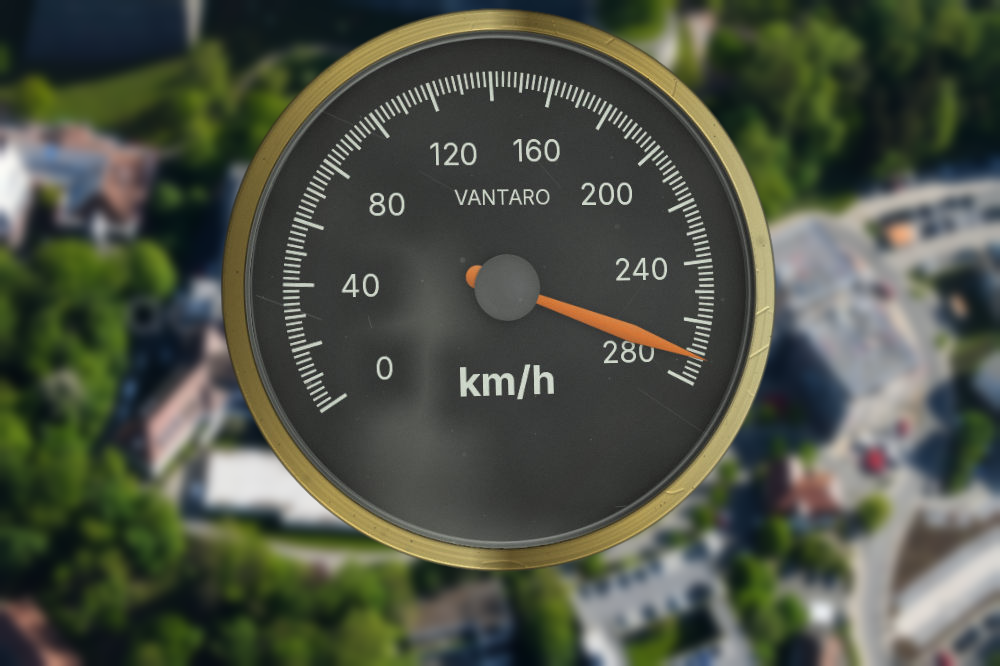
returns value=272 unit=km/h
